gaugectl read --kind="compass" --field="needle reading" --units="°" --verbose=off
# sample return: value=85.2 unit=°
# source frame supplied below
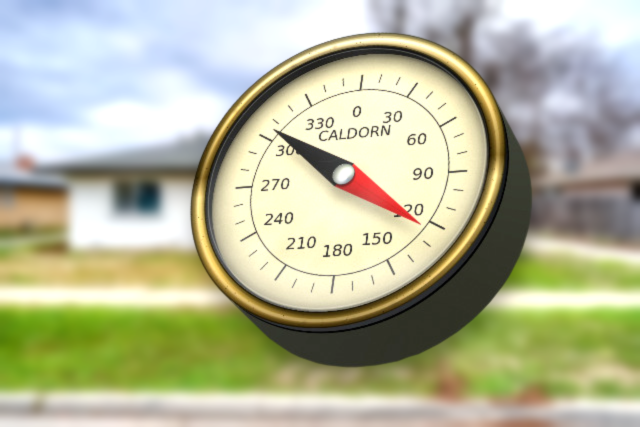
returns value=125 unit=°
